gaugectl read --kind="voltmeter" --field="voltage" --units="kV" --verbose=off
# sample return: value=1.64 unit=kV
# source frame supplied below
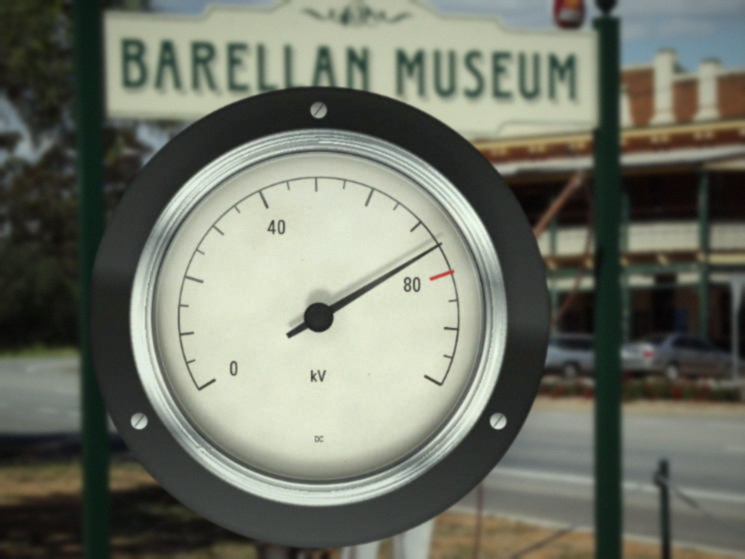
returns value=75 unit=kV
